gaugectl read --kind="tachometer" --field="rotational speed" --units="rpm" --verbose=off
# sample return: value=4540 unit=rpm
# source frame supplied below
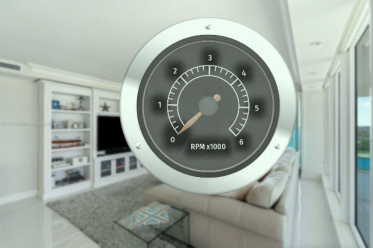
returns value=0 unit=rpm
